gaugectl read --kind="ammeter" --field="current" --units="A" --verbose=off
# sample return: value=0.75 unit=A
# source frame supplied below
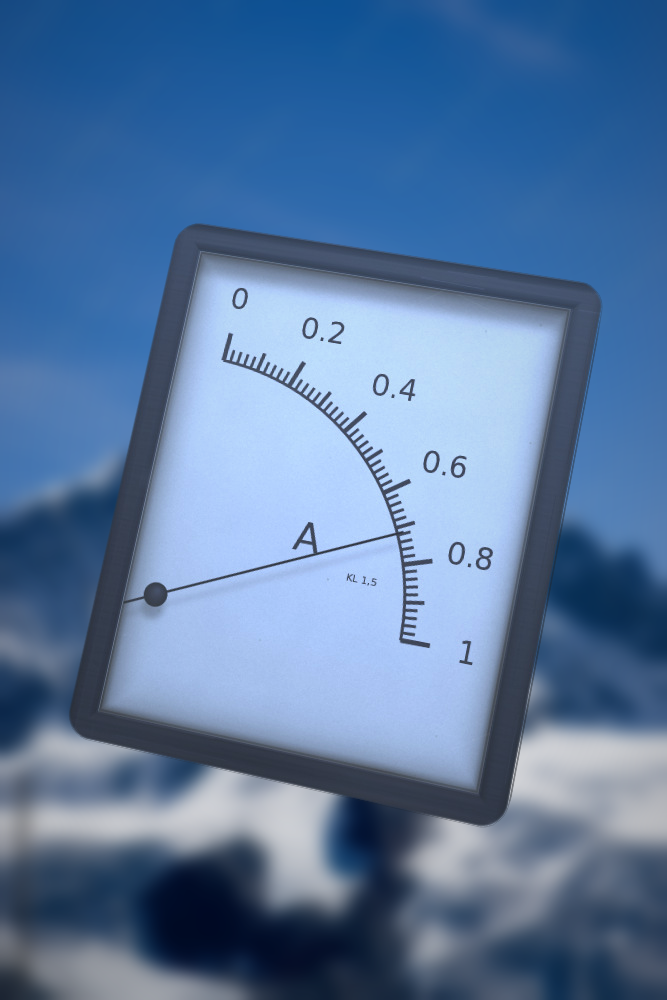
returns value=0.72 unit=A
